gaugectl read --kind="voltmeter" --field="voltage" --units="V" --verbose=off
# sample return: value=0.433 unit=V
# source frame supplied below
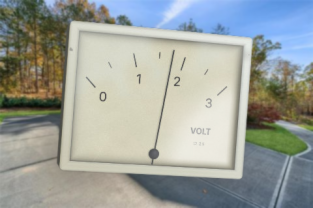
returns value=1.75 unit=V
